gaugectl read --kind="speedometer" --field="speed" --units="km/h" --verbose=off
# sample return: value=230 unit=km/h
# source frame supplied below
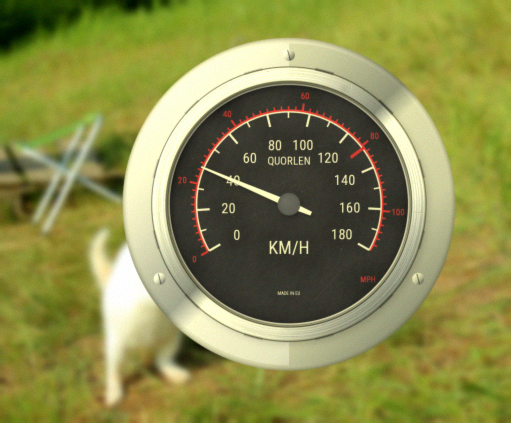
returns value=40 unit=km/h
